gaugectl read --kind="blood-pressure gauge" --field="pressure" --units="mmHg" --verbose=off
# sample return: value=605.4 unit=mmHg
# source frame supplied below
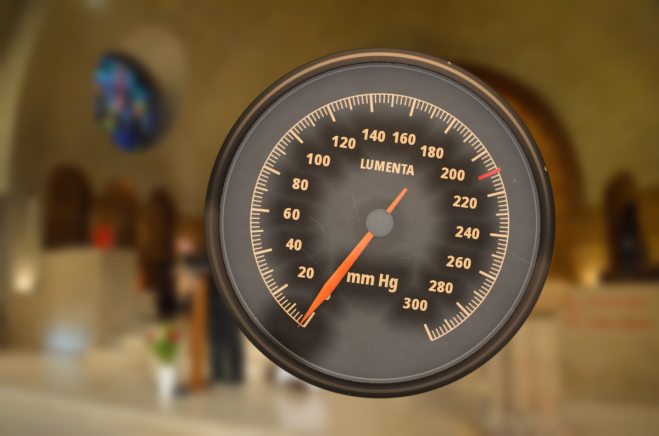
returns value=2 unit=mmHg
